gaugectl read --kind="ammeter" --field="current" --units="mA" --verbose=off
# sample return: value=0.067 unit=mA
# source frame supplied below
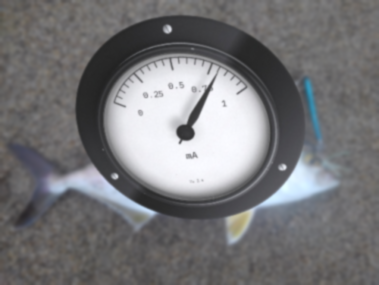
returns value=0.8 unit=mA
